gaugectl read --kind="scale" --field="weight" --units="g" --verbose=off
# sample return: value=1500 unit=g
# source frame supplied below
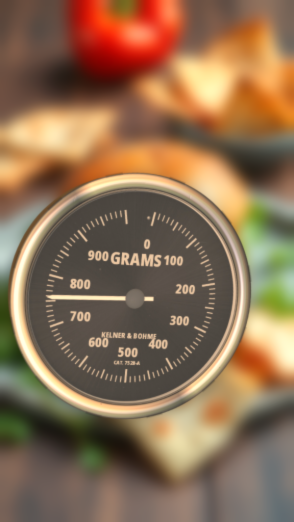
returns value=760 unit=g
